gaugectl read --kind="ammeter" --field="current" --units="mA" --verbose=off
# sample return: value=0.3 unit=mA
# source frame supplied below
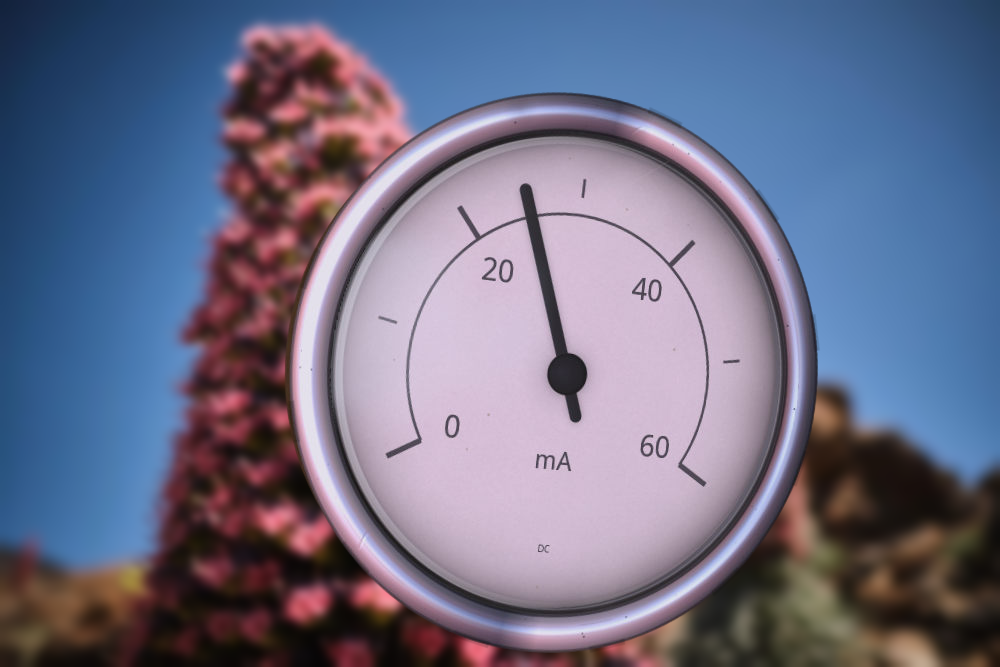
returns value=25 unit=mA
